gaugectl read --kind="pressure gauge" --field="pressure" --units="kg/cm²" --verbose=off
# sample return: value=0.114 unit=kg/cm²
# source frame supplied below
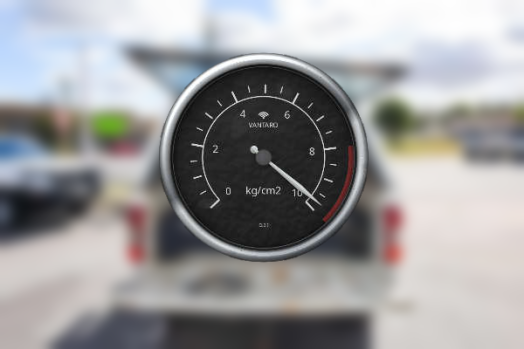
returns value=9.75 unit=kg/cm²
